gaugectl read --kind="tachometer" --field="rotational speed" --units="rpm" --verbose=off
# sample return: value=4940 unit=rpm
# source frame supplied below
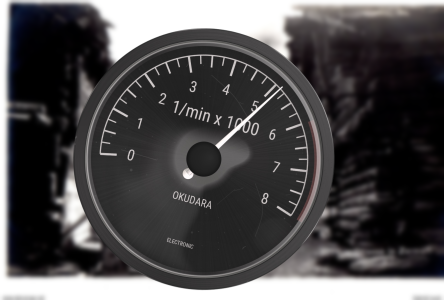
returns value=5125 unit=rpm
